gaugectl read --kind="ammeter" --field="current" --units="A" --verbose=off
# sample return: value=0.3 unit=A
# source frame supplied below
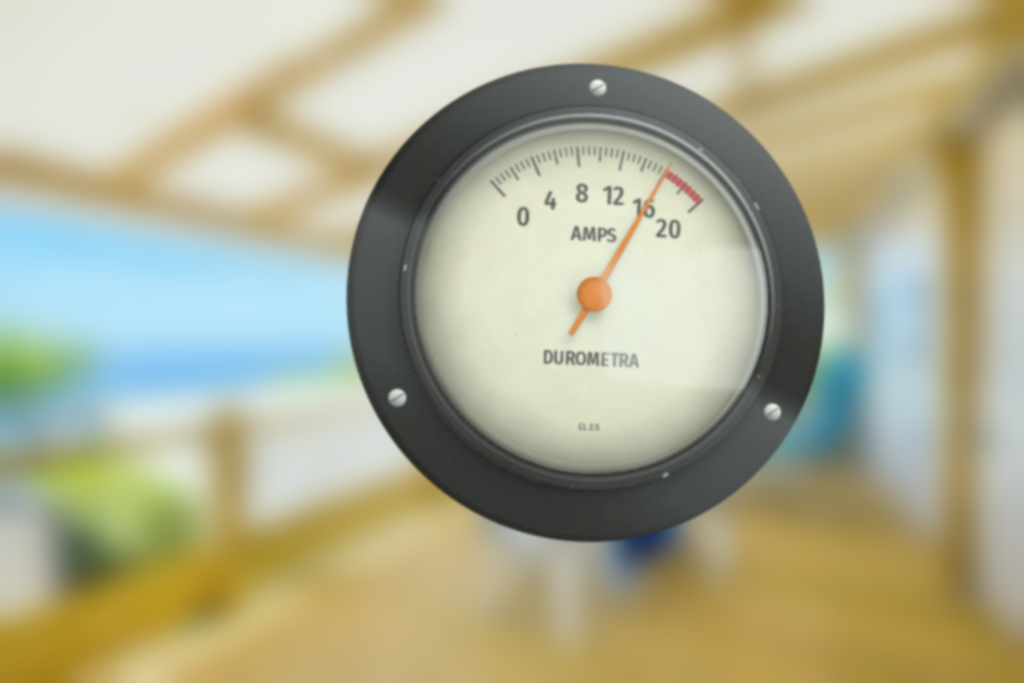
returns value=16 unit=A
